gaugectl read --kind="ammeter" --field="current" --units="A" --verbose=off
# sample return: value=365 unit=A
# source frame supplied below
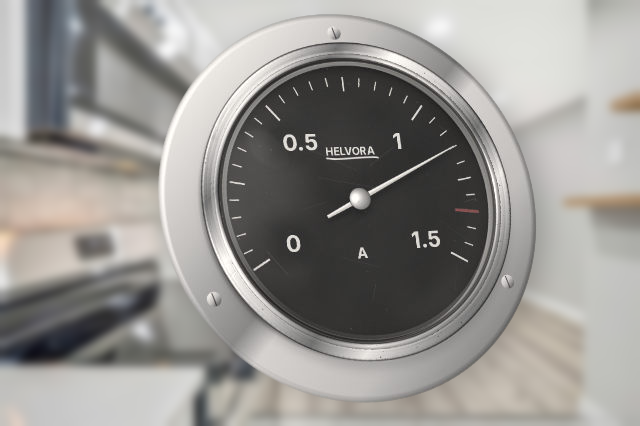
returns value=1.15 unit=A
